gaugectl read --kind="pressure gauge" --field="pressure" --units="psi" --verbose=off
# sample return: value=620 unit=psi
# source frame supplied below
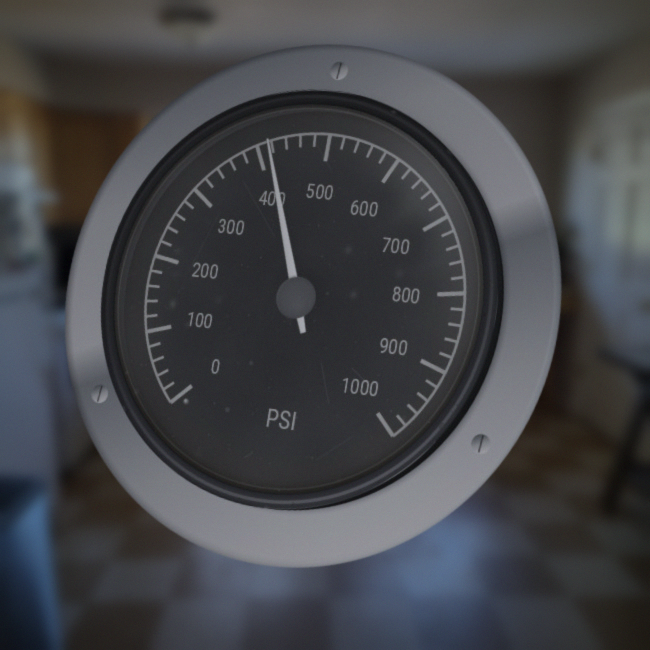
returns value=420 unit=psi
